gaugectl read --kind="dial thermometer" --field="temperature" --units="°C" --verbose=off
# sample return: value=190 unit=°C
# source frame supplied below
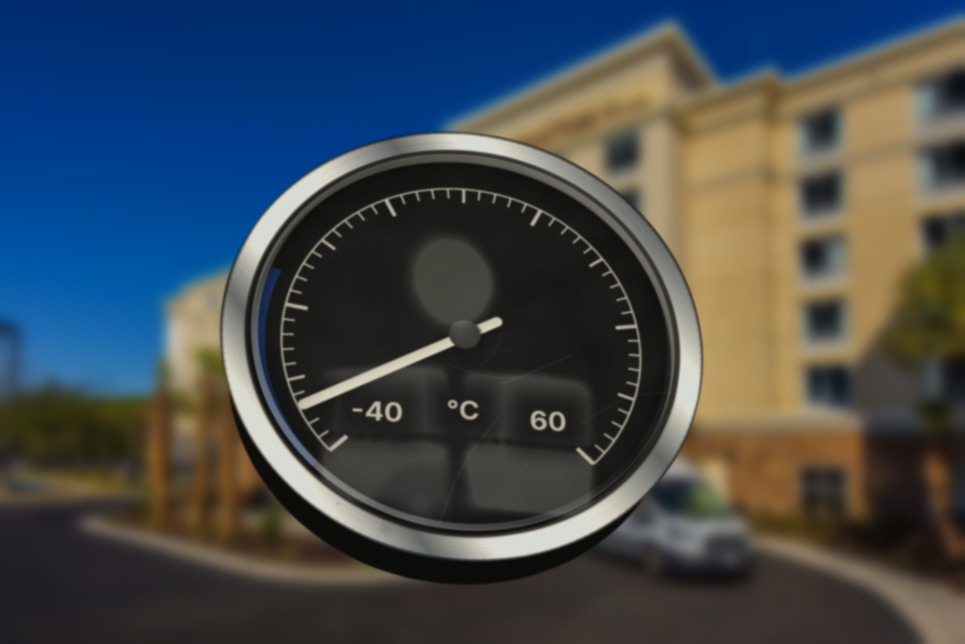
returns value=-34 unit=°C
